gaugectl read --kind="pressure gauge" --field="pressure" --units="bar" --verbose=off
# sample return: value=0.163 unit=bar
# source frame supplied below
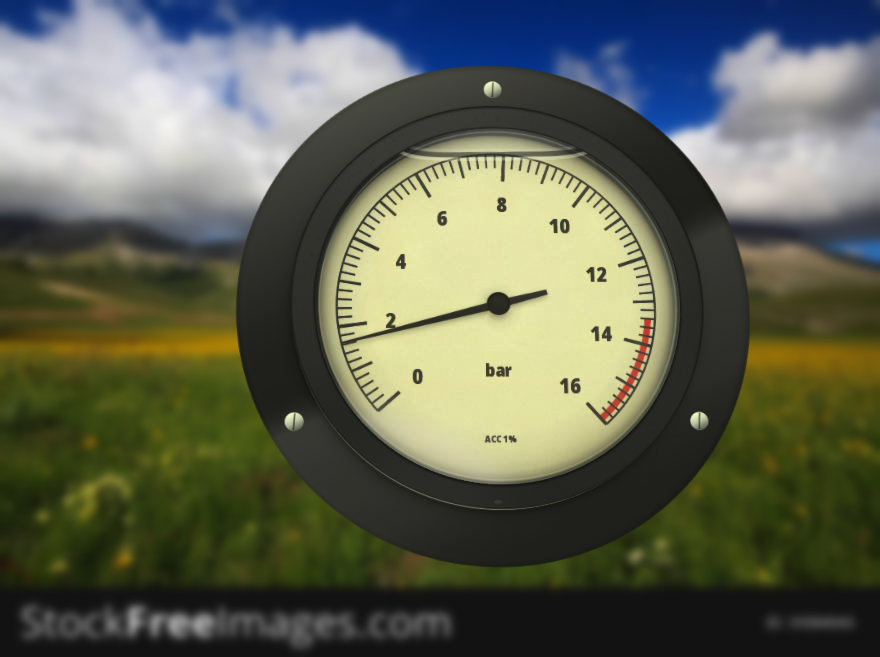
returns value=1.6 unit=bar
